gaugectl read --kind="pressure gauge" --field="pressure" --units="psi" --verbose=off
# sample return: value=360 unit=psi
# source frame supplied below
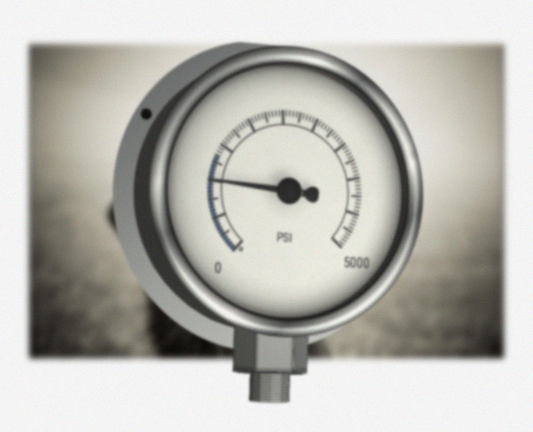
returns value=1000 unit=psi
